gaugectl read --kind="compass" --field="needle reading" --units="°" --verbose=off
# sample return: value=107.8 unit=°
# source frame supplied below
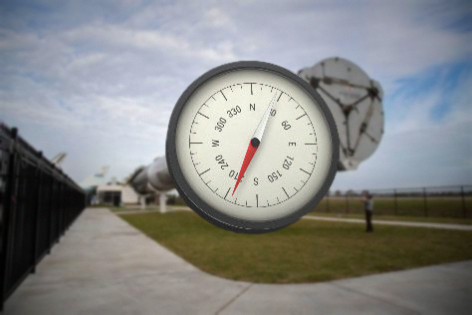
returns value=205 unit=°
